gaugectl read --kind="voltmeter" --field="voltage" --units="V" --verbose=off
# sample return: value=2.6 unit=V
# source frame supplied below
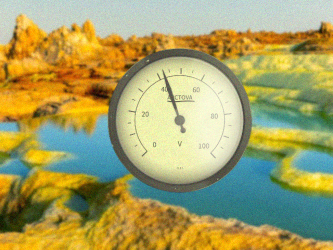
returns value=42.5 unit=V
